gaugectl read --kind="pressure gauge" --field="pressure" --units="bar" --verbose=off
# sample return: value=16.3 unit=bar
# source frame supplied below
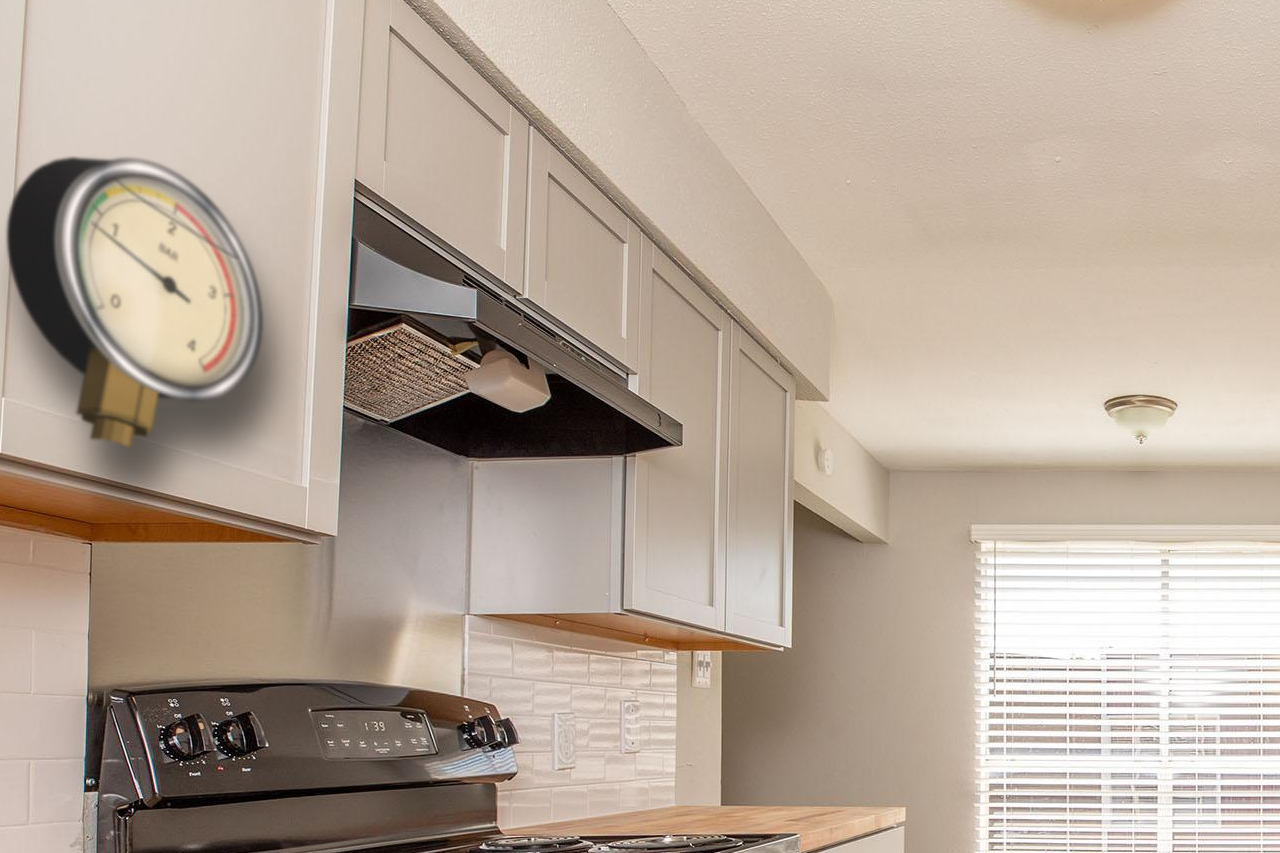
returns value=0.8 unit=bar
